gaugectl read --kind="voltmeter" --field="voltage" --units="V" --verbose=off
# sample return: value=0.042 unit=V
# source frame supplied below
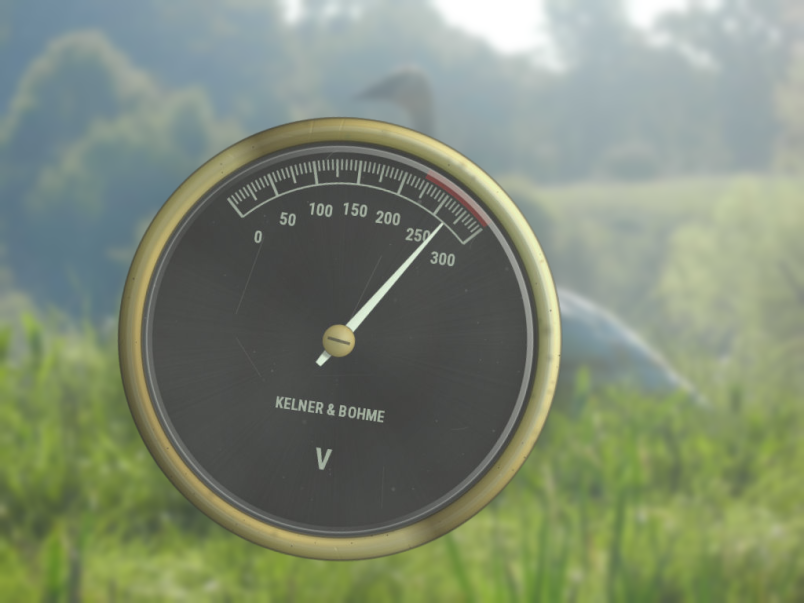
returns value=265 unit=V
